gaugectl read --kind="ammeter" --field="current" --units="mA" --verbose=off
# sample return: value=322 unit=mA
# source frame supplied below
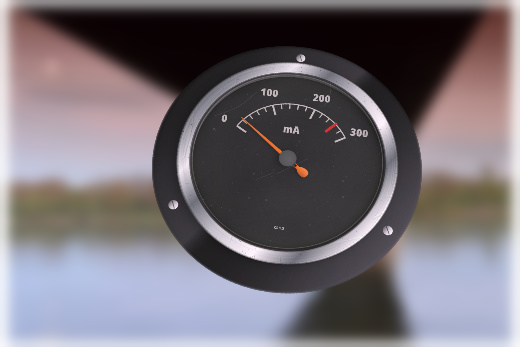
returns value=20 unit=mA
